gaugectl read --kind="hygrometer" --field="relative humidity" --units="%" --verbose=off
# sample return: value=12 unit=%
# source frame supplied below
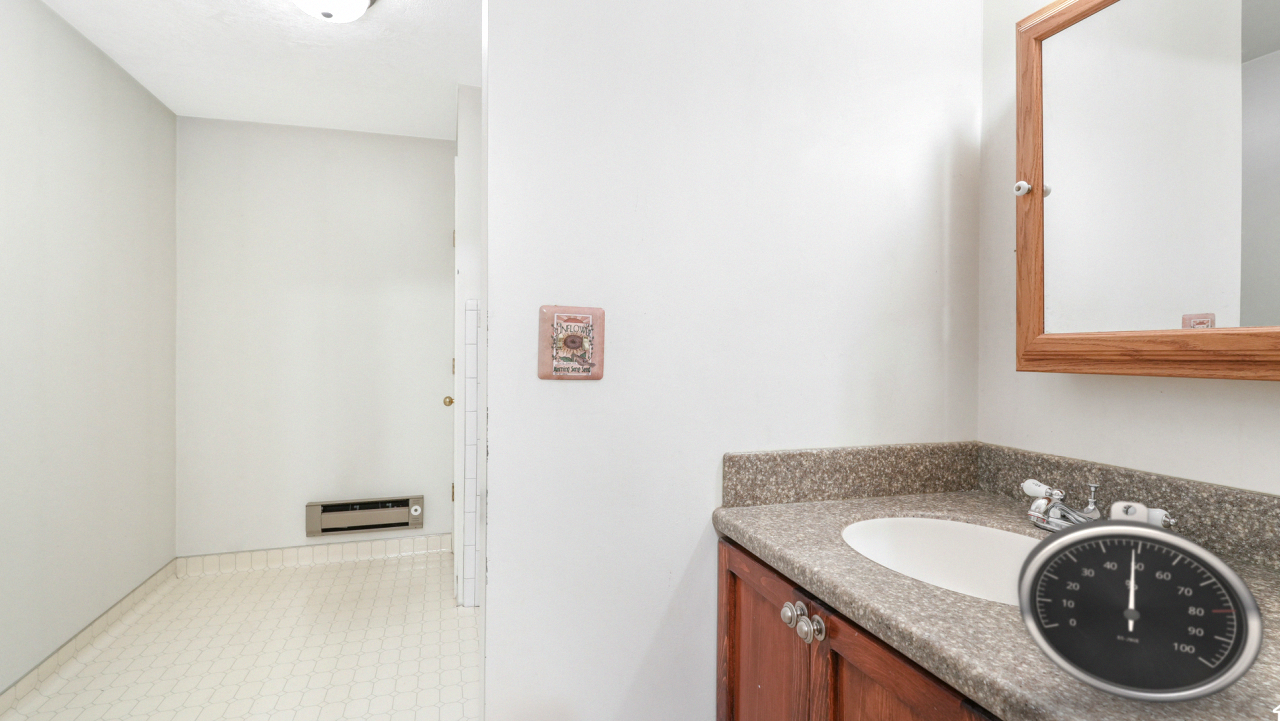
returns value=48 unit=%
